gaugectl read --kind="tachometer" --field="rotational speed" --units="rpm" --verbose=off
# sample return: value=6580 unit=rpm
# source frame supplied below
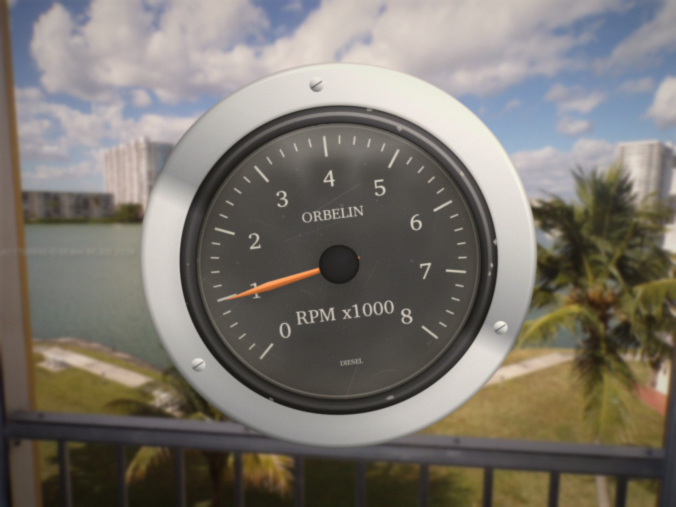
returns value=1000 unit=rpm
